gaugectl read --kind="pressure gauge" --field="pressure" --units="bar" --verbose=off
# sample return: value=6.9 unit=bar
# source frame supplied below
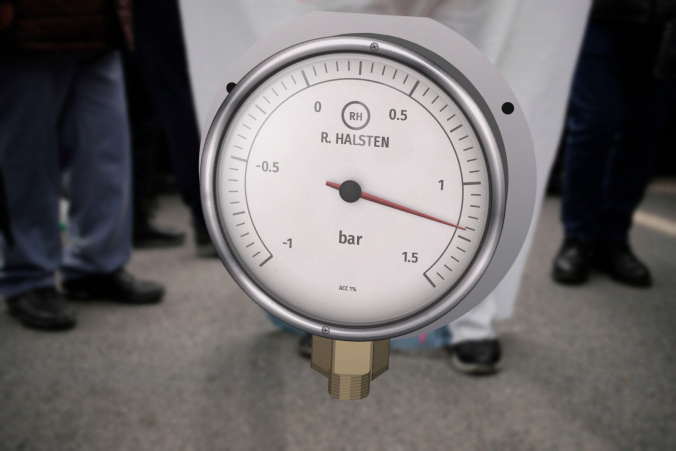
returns value=1.2 unit=bar
